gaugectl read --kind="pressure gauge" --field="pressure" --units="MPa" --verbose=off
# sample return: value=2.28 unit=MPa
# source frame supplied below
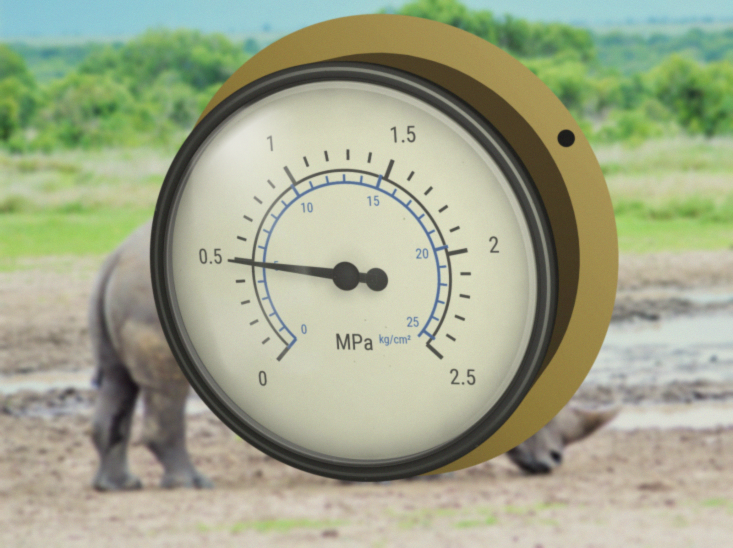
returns value=0.5 unit=MPa
